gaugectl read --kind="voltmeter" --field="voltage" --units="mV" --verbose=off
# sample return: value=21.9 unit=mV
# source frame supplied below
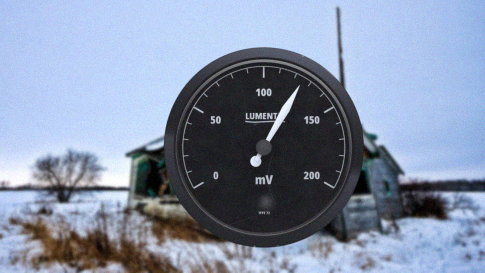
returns value=125 unit=mV
